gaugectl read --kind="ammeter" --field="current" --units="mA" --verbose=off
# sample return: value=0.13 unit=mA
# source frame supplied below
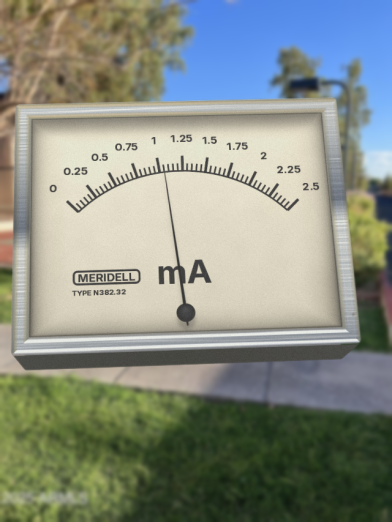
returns value=1.05 unit=mA
